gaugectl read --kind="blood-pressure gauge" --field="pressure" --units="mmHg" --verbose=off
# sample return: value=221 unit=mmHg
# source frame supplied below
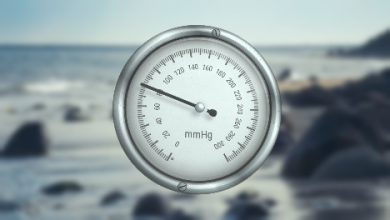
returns value=80 unit=mmHg
